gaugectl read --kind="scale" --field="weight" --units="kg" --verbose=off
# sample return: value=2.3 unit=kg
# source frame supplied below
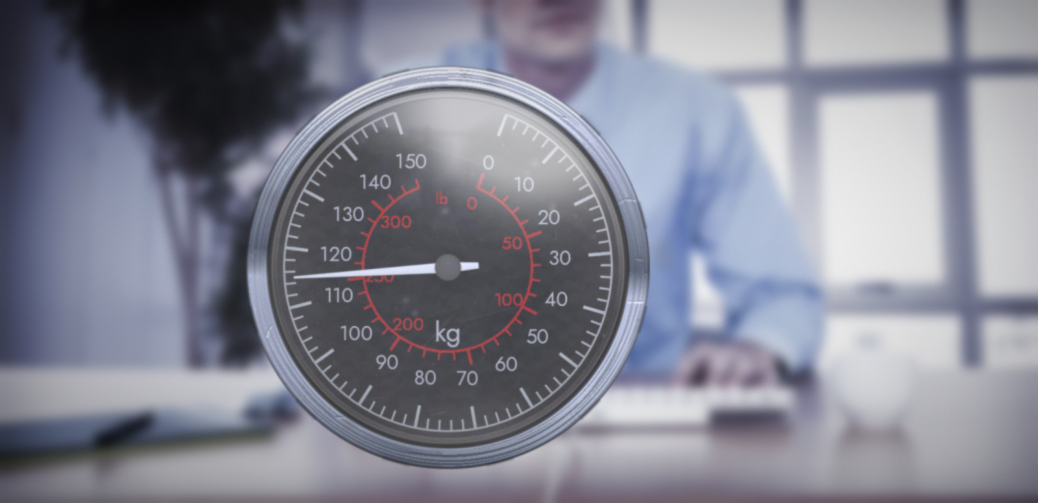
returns value=115 unit=kg
